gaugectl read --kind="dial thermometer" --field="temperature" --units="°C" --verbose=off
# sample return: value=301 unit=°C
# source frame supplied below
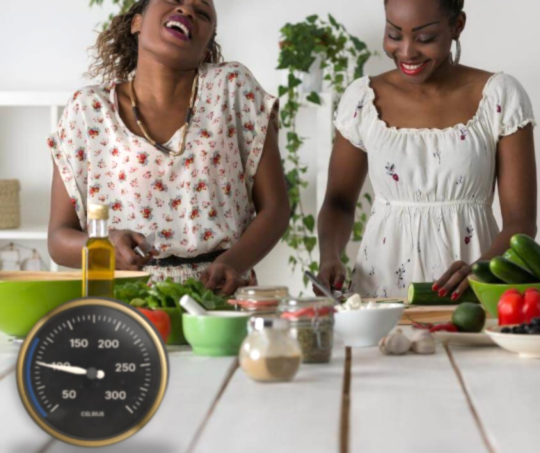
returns value=100 unit=°C
